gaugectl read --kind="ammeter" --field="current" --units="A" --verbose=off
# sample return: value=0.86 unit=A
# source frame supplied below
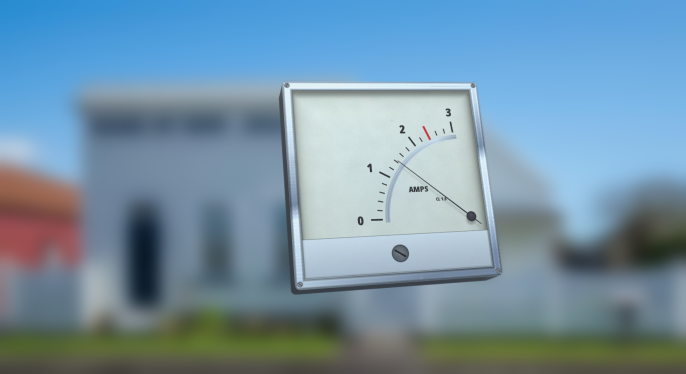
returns value=1.4 unit=A
